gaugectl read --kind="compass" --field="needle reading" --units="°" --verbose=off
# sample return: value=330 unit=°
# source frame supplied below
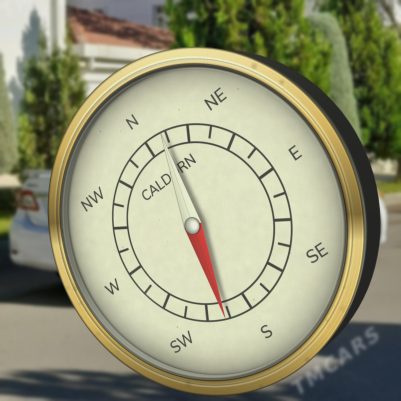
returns value=195 unit=°
